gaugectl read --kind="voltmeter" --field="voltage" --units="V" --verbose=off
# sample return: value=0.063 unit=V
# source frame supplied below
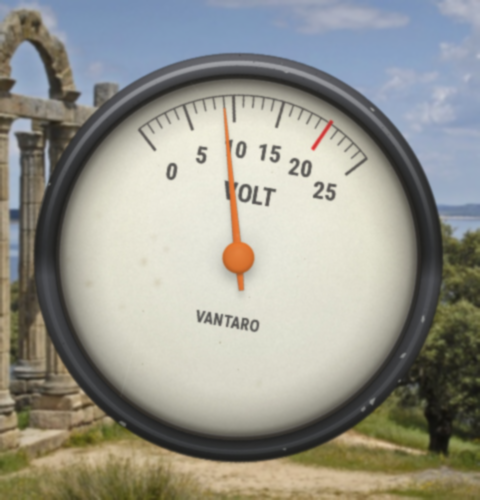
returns value=9 unit=V
